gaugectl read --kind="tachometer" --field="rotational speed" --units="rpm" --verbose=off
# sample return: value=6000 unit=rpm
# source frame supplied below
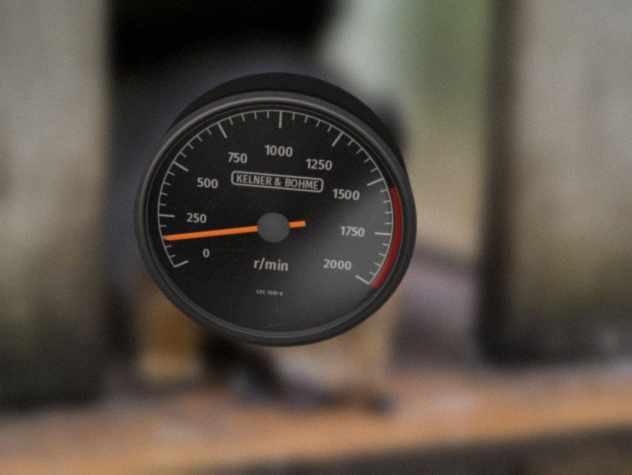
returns value=150 unit=rpm
